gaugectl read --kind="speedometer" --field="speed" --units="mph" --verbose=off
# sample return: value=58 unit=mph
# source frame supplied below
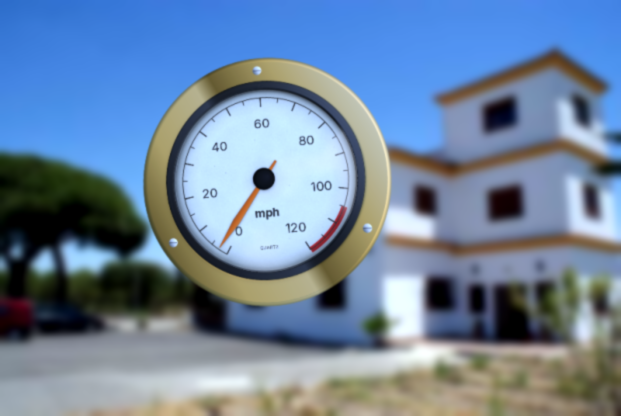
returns value=2.5 unit=mph
